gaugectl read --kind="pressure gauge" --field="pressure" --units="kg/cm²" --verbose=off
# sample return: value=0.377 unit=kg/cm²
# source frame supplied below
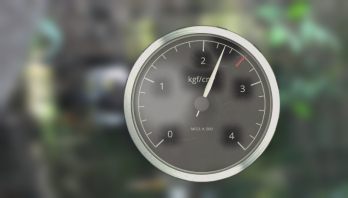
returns value=2.3 unit=kg/cm²
